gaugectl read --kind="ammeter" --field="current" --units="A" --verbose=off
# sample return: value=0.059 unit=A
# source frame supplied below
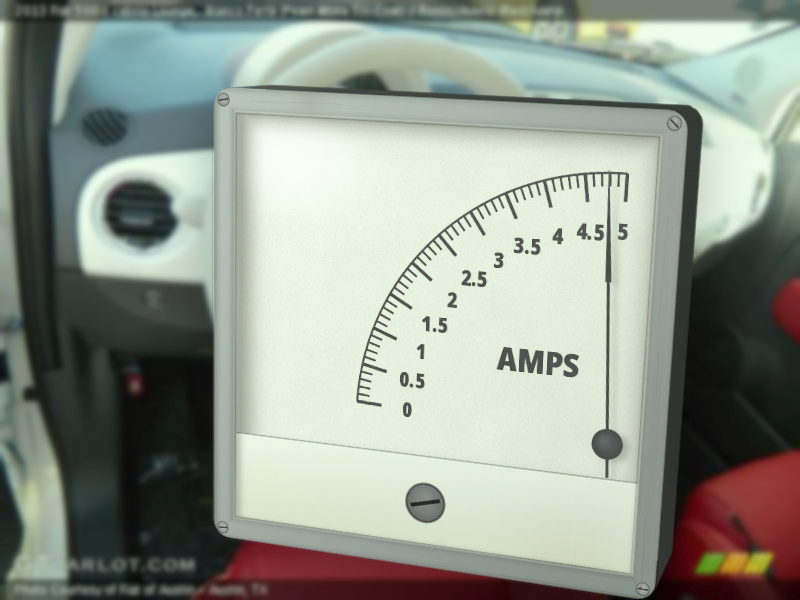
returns value=4.8 unit=A
